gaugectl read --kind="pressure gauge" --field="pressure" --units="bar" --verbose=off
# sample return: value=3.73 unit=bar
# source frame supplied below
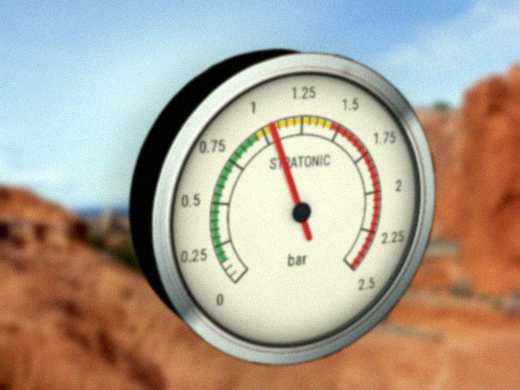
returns value=1.05 unit=bar
